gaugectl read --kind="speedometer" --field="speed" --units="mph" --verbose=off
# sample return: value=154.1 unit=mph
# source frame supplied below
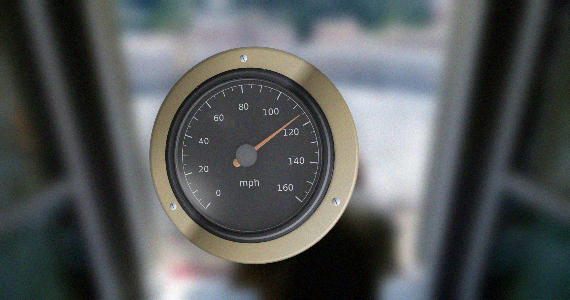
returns value=115 unit=mph
